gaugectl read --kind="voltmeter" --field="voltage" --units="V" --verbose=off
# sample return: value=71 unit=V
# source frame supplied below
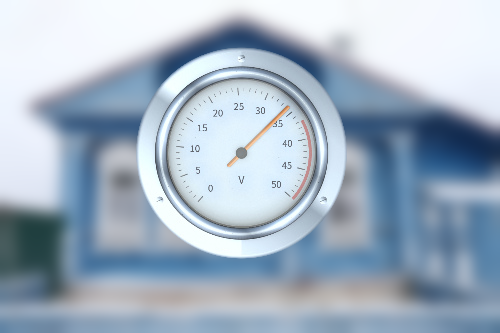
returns value=34 unit=V
